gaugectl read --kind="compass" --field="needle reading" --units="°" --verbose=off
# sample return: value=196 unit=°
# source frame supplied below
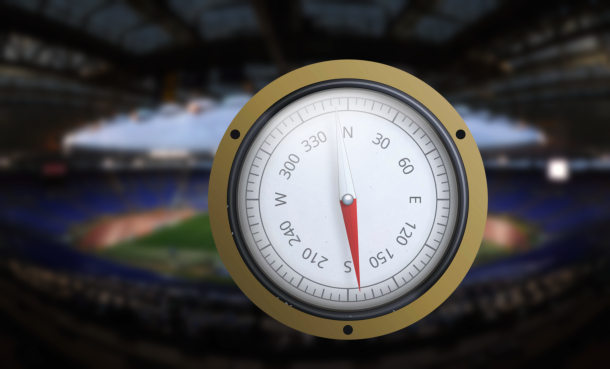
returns value=172.5 unit=°
